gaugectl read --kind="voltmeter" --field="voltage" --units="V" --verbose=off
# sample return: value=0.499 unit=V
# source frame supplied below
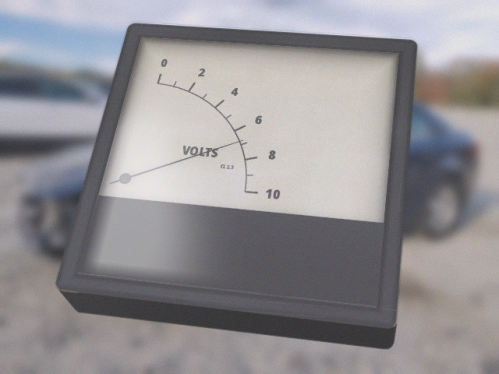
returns value=7 unit=V
